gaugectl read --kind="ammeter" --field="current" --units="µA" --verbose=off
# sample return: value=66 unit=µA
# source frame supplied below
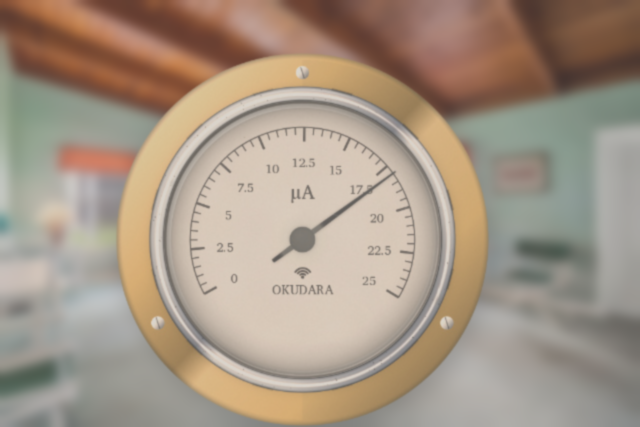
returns value=18 unit=µA
